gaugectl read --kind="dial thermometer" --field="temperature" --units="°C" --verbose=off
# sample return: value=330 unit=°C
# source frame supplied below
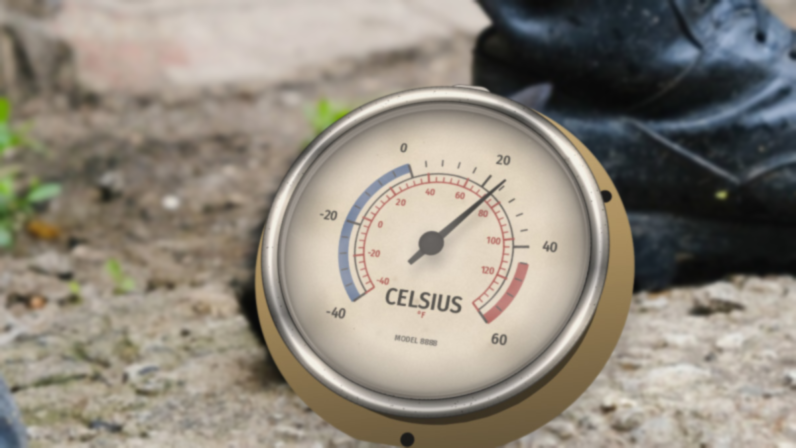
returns value=24 unit=°C
